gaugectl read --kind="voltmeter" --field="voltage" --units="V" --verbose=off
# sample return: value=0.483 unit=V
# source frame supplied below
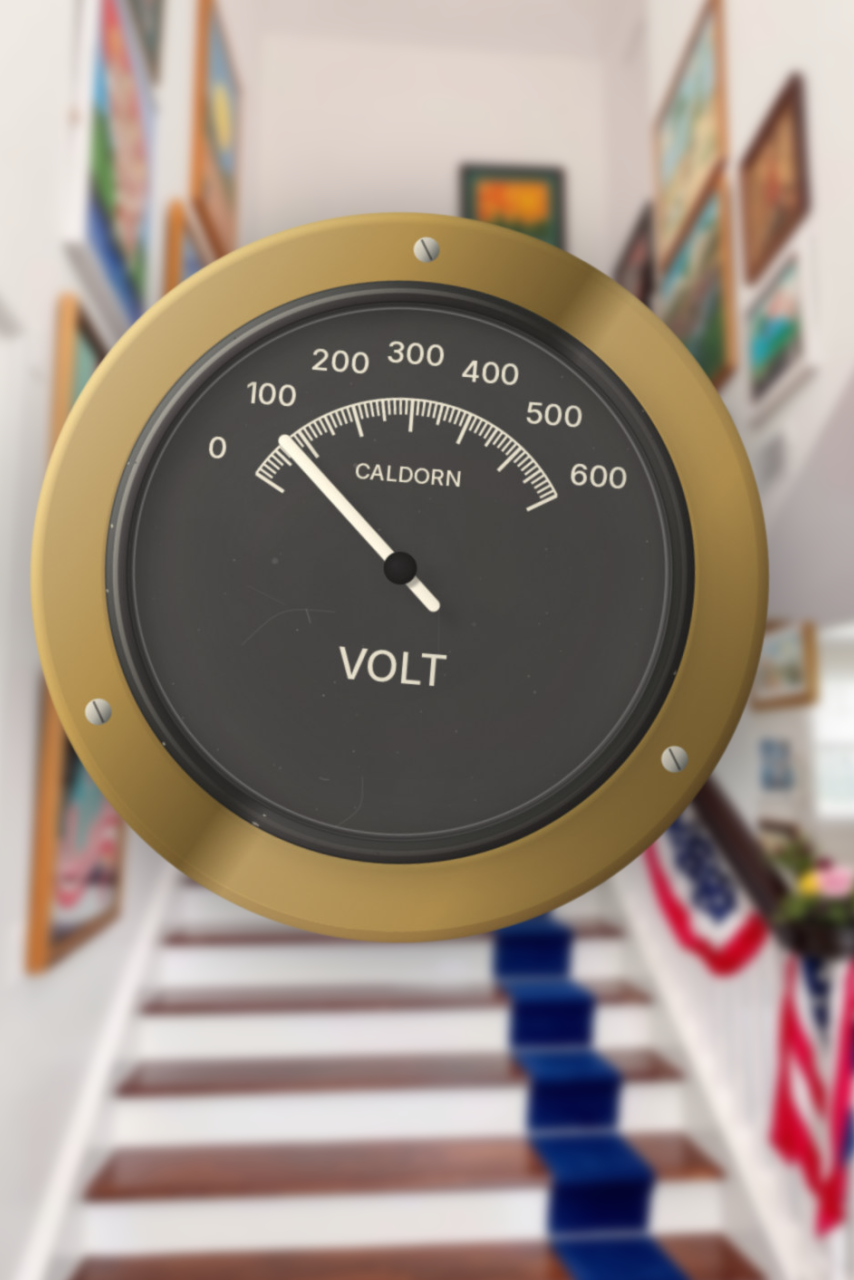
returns value=70 unit=V
